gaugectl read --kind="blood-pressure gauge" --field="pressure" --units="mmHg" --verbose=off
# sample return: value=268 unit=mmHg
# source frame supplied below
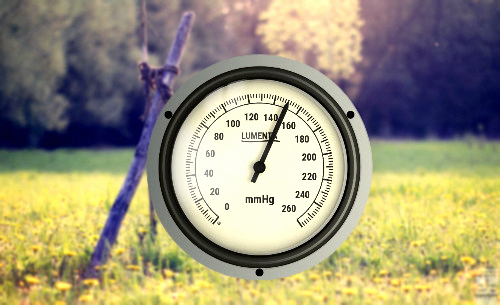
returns value=150 unit=mmHg
